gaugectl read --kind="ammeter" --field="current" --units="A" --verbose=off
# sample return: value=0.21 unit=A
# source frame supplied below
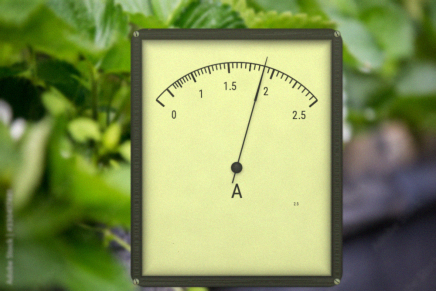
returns value=1.9 unit=A
